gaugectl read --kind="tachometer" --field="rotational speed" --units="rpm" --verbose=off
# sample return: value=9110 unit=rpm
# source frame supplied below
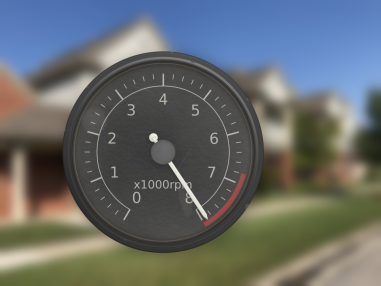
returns value=7900 unit=rpm
